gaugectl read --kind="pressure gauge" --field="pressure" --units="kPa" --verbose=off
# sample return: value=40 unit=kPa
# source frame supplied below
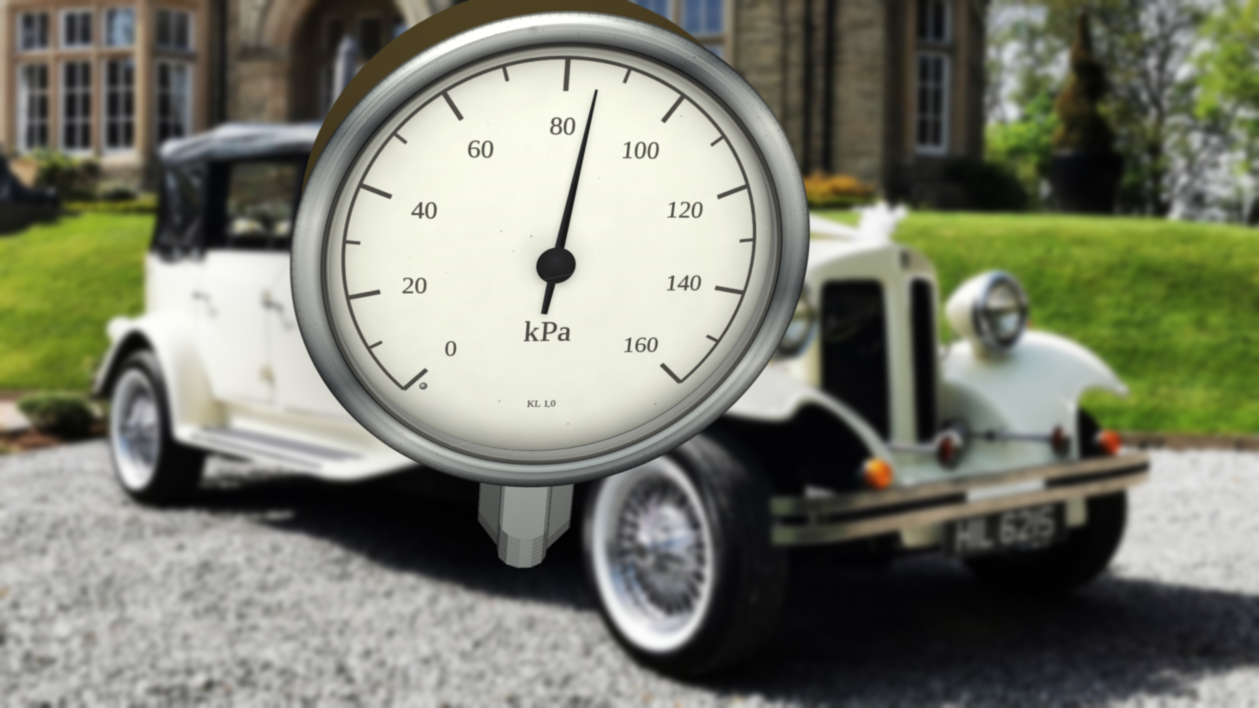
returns value=85 unit=kPa
